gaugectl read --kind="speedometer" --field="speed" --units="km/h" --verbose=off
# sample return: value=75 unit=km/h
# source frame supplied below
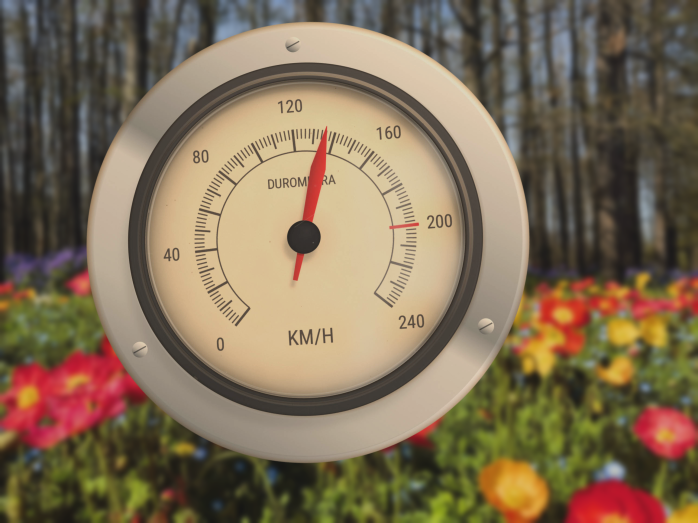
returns value=136 unit=km/h
